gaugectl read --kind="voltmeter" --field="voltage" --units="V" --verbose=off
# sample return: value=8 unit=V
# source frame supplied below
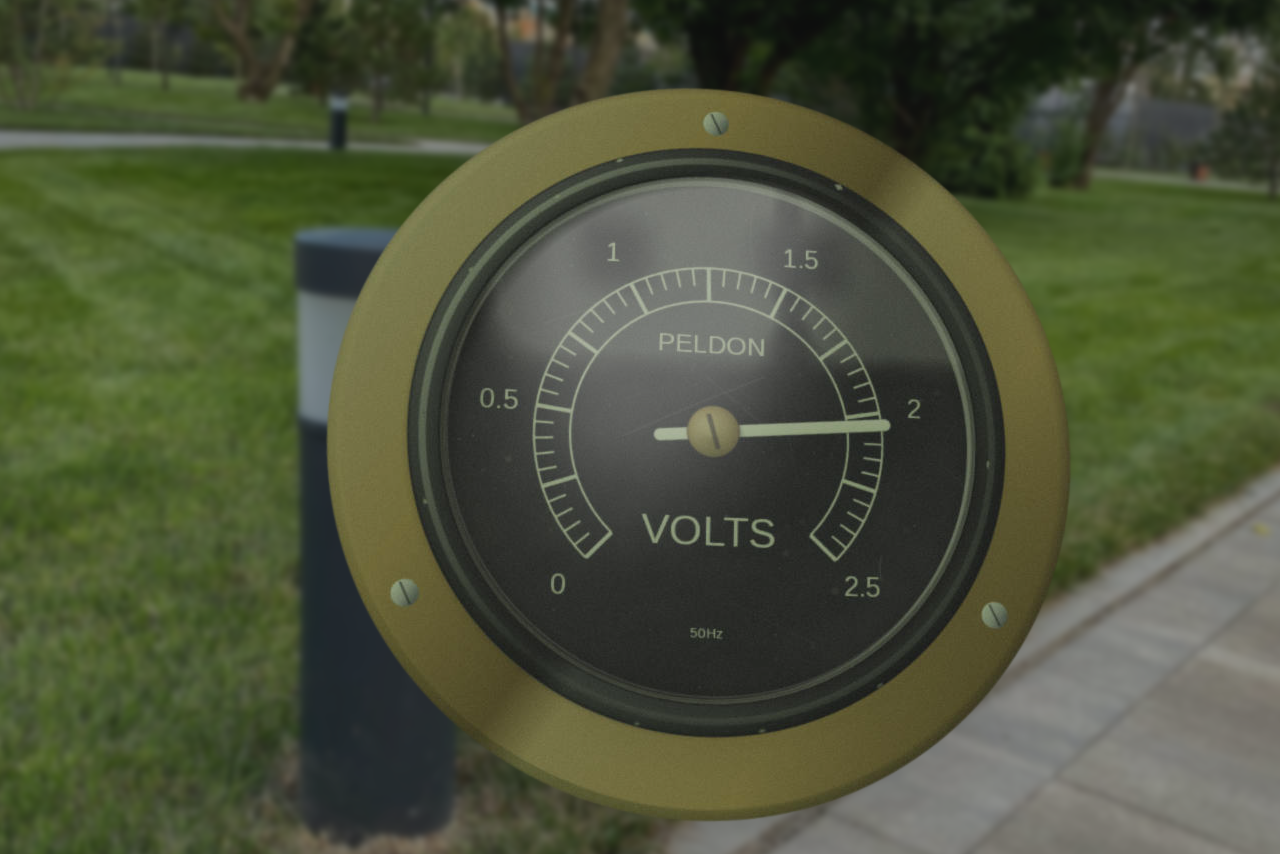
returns value=2.05 unit=V
